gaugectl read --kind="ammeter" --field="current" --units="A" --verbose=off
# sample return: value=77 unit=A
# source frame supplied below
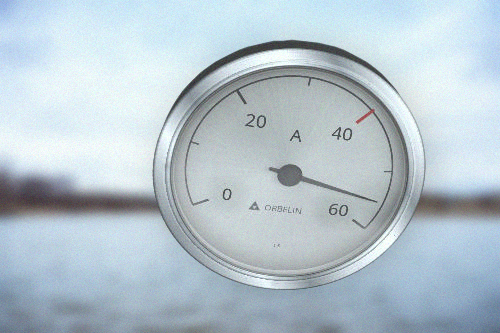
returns value=55 unit=A
